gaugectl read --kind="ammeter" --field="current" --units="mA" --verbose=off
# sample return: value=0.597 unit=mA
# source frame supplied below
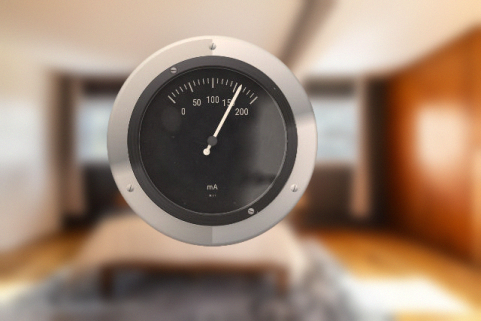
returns value=160 unit=mA
